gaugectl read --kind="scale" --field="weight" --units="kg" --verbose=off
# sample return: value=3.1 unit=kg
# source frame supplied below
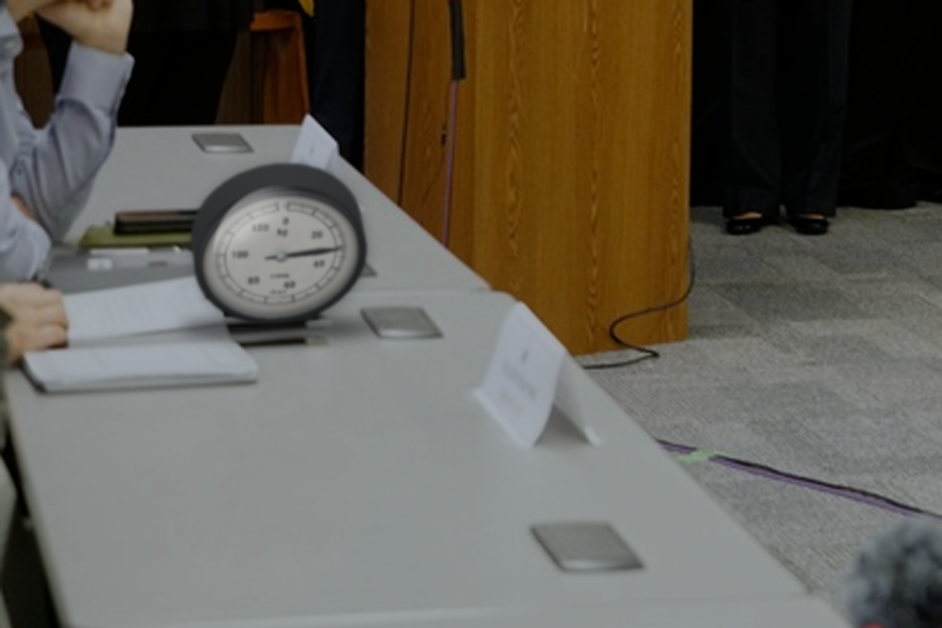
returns value=30 unit=kg
